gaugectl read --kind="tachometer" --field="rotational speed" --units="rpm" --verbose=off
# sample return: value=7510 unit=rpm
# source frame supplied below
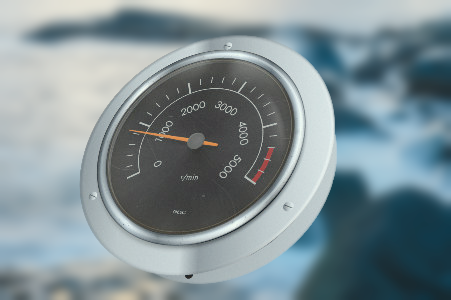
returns value=800 unit=rpm
